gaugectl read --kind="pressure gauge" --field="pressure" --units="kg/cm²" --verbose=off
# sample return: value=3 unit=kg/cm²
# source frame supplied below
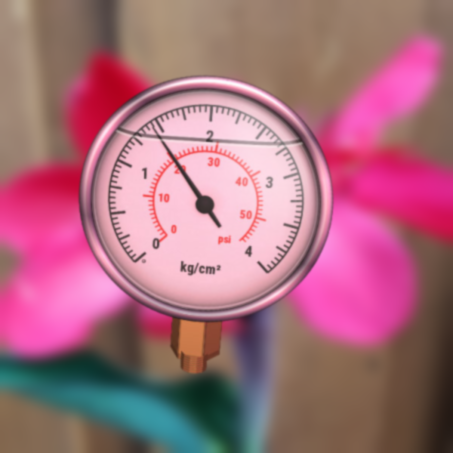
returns value=1.45 unit=kg/cm²
